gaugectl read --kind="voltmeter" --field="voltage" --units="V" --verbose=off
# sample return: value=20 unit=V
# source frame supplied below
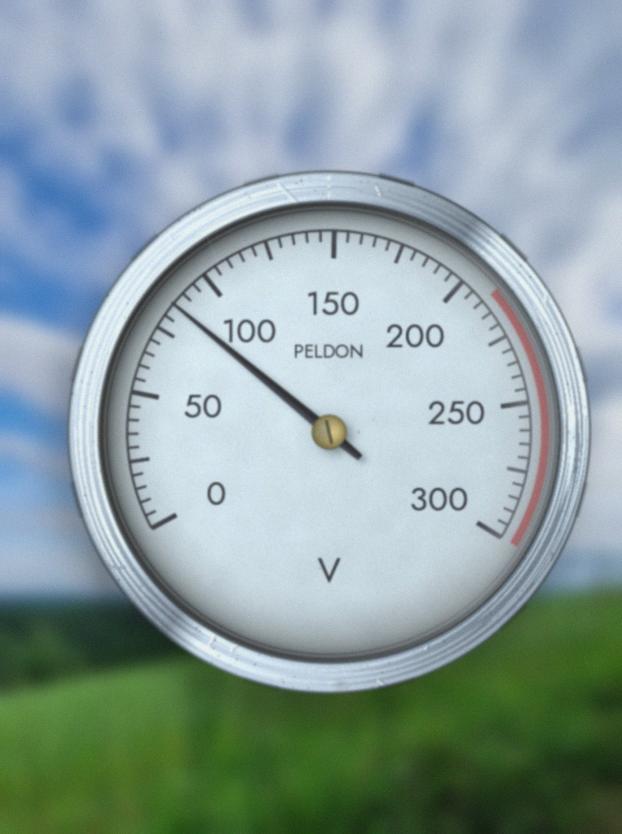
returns value=85 unit=V
